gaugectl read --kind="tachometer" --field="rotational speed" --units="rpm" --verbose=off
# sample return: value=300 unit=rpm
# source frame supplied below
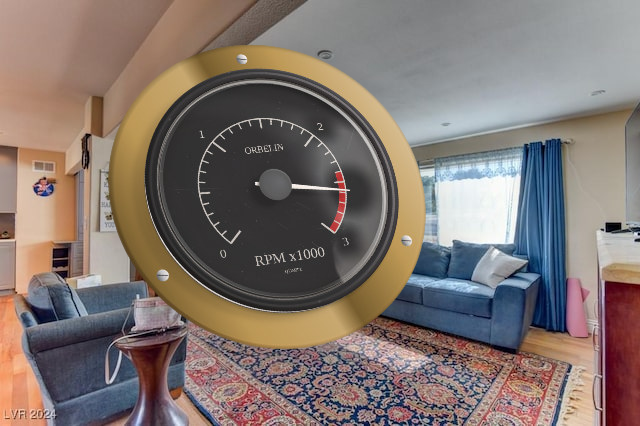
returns value=2600 unit=rpm
